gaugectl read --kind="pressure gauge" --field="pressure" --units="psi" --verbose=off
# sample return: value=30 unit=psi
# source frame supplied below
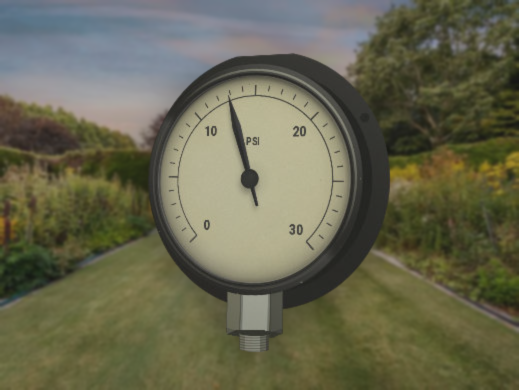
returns value=13 unit=psi
